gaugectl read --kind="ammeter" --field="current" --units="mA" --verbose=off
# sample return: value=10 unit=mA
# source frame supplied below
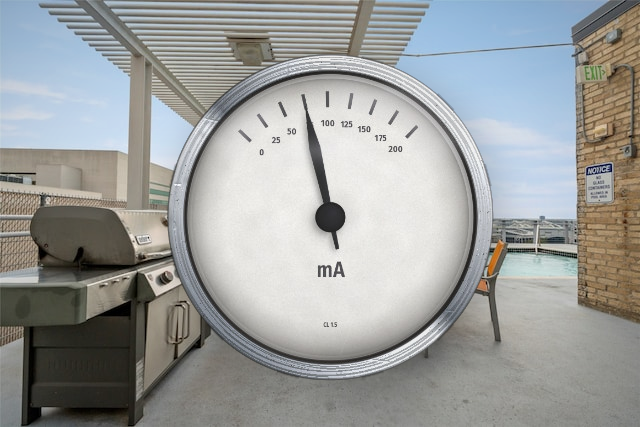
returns value=75 unit=mA
